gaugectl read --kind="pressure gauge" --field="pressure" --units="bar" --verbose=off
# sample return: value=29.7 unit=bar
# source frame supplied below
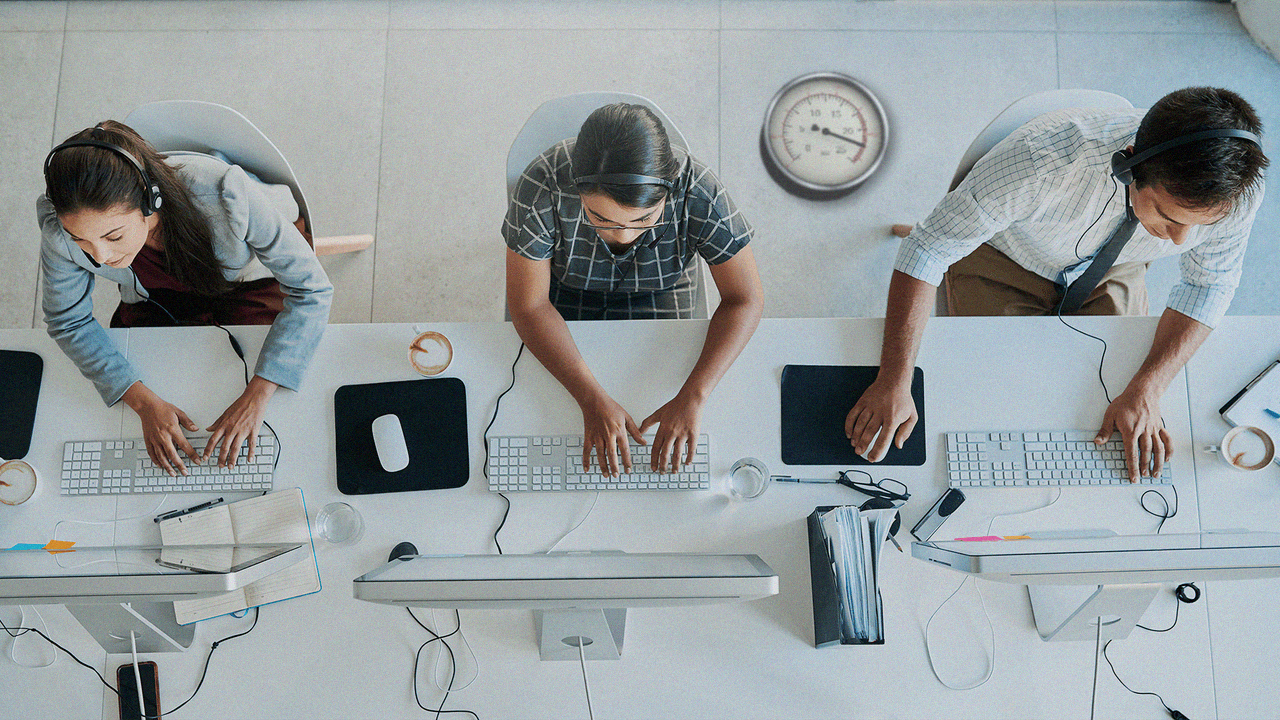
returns value=22.5 unit=bar
